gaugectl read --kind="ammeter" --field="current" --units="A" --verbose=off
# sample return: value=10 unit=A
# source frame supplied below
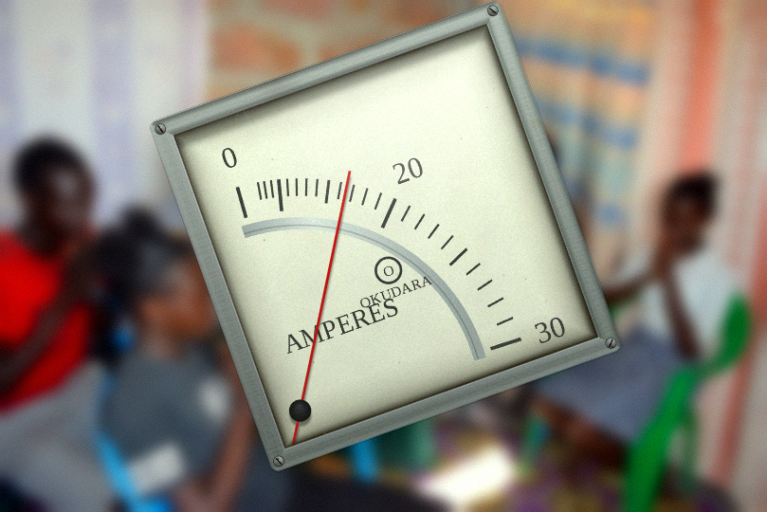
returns value=16.5 unit=A
